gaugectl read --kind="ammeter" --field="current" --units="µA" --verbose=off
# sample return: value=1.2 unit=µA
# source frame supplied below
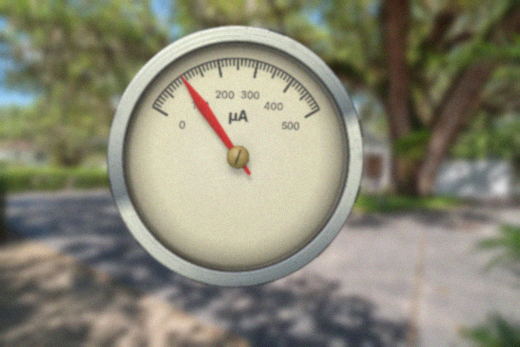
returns value=100 unit=µA
